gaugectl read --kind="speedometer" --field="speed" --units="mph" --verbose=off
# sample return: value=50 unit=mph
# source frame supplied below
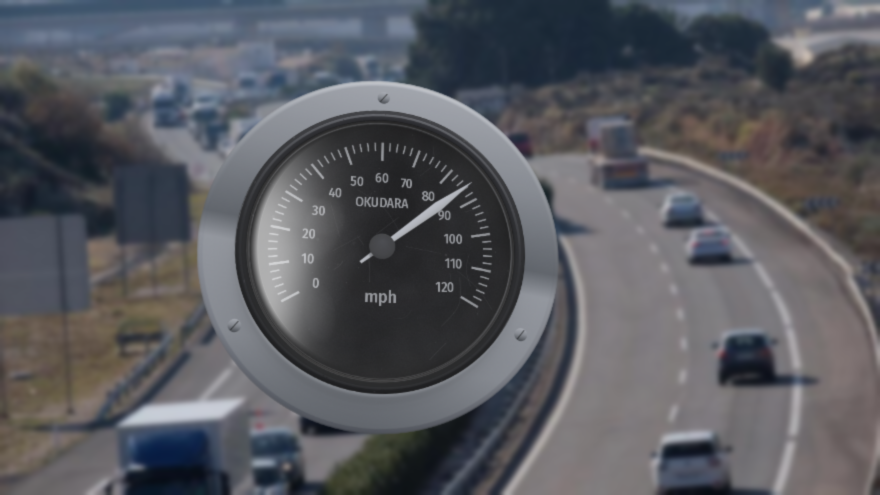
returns value=86 unit=mph
